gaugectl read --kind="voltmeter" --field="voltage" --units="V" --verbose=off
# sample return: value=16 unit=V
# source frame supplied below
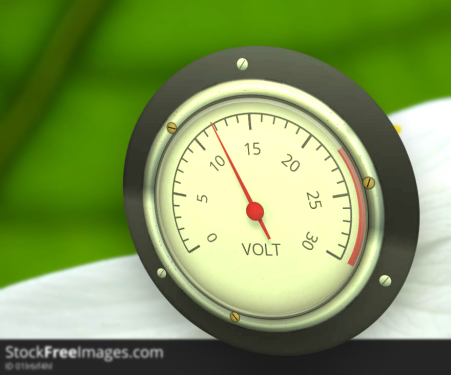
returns value=12 unit=V
